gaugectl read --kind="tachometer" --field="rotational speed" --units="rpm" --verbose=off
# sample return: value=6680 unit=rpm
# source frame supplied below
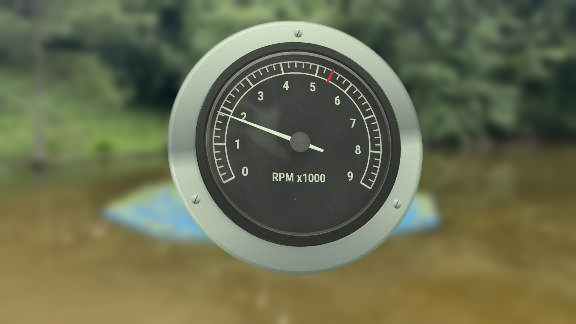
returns value=1800 unit=rpm
